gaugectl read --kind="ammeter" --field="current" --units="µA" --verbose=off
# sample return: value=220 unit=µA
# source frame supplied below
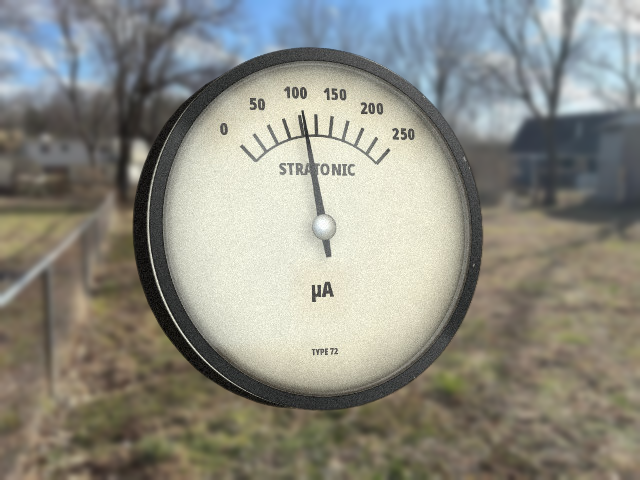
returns value=100 unit=µA
